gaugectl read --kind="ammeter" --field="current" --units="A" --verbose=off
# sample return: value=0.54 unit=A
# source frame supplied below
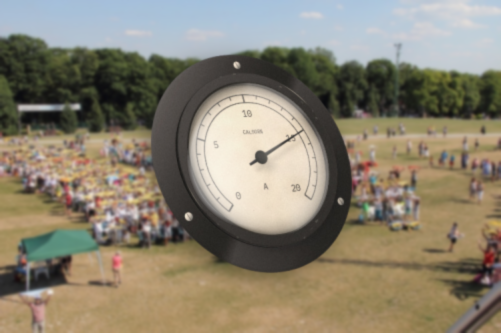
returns value=15 unit=A
